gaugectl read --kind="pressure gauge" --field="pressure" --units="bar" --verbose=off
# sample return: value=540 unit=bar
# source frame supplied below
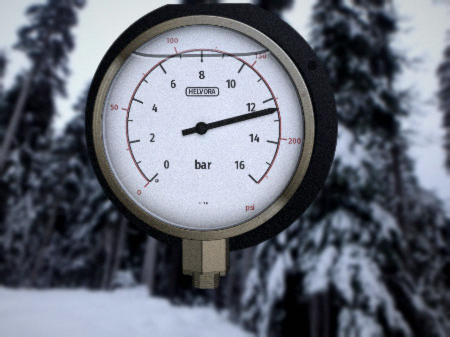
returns value=12.5 unit=bar
